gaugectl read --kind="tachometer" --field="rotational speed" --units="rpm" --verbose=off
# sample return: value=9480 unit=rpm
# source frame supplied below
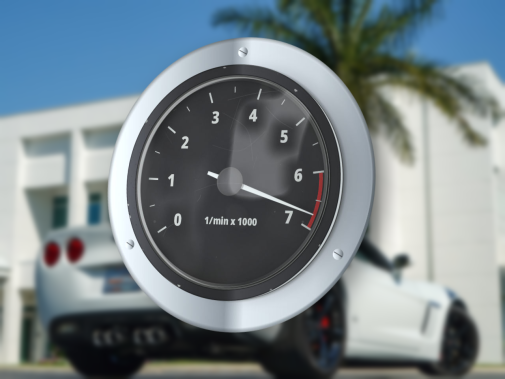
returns value=6750 unit=rpm
